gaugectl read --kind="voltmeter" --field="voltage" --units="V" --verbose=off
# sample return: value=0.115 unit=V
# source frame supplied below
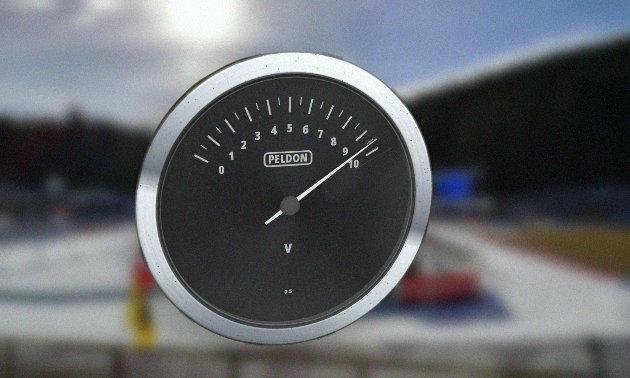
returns value=9.5 unit=V
